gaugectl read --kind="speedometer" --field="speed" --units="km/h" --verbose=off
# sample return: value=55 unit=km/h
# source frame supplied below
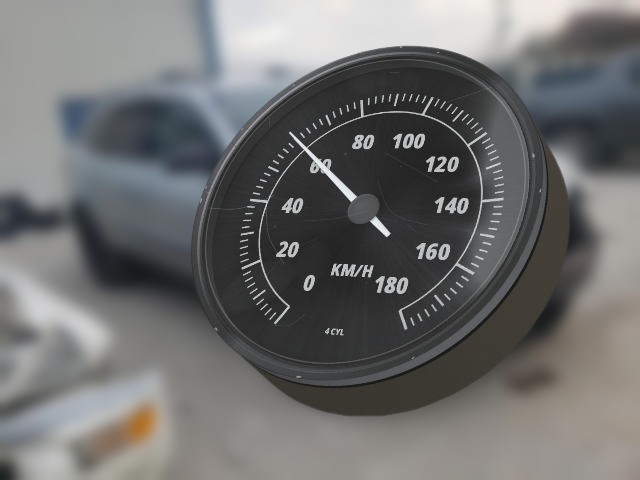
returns value=60 unit=km/h
